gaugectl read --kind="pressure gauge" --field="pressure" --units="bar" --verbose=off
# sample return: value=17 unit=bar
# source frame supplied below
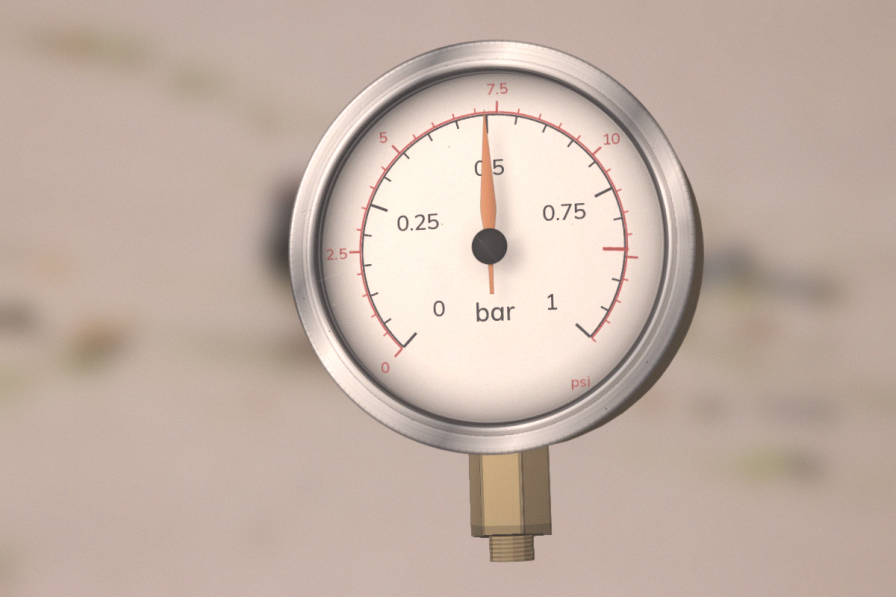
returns value=0.5 unit=bar
